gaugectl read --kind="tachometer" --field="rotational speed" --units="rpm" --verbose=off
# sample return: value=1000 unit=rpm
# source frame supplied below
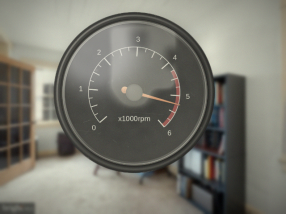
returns value=5250 unit=rpm
